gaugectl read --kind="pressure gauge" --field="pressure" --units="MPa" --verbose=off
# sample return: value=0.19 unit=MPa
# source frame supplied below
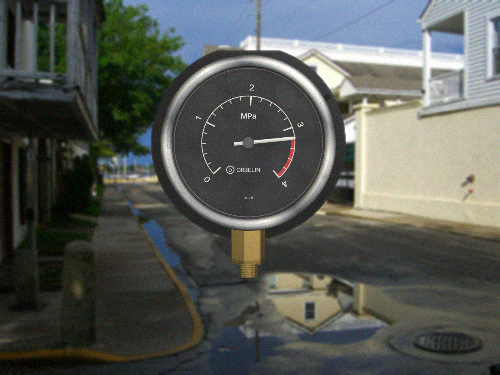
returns value=3.2 unit=MPa
